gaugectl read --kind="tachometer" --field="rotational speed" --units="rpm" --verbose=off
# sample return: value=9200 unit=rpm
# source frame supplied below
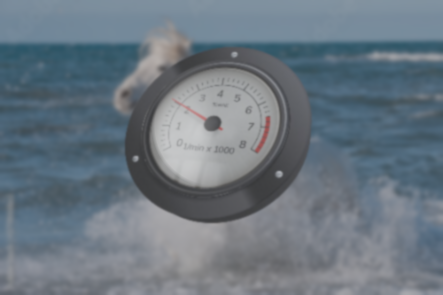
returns value=2000 unit=rpm
